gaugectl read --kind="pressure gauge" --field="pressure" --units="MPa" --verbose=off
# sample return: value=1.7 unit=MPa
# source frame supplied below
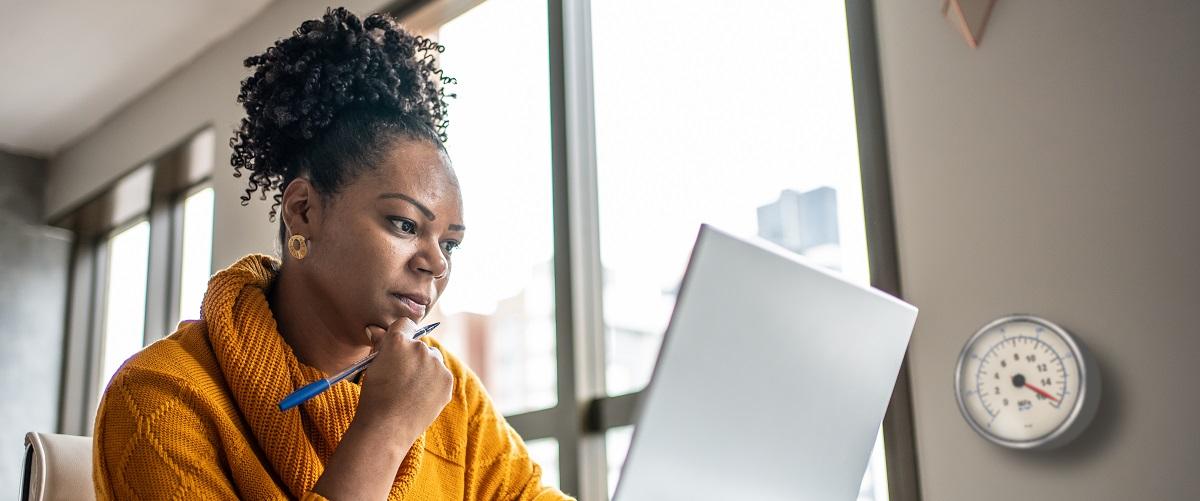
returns value=15.5 unit=MPa
